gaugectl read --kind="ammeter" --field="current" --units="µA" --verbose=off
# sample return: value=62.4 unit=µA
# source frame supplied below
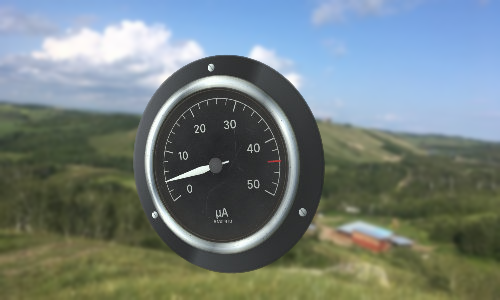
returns value=4 unit=µA
